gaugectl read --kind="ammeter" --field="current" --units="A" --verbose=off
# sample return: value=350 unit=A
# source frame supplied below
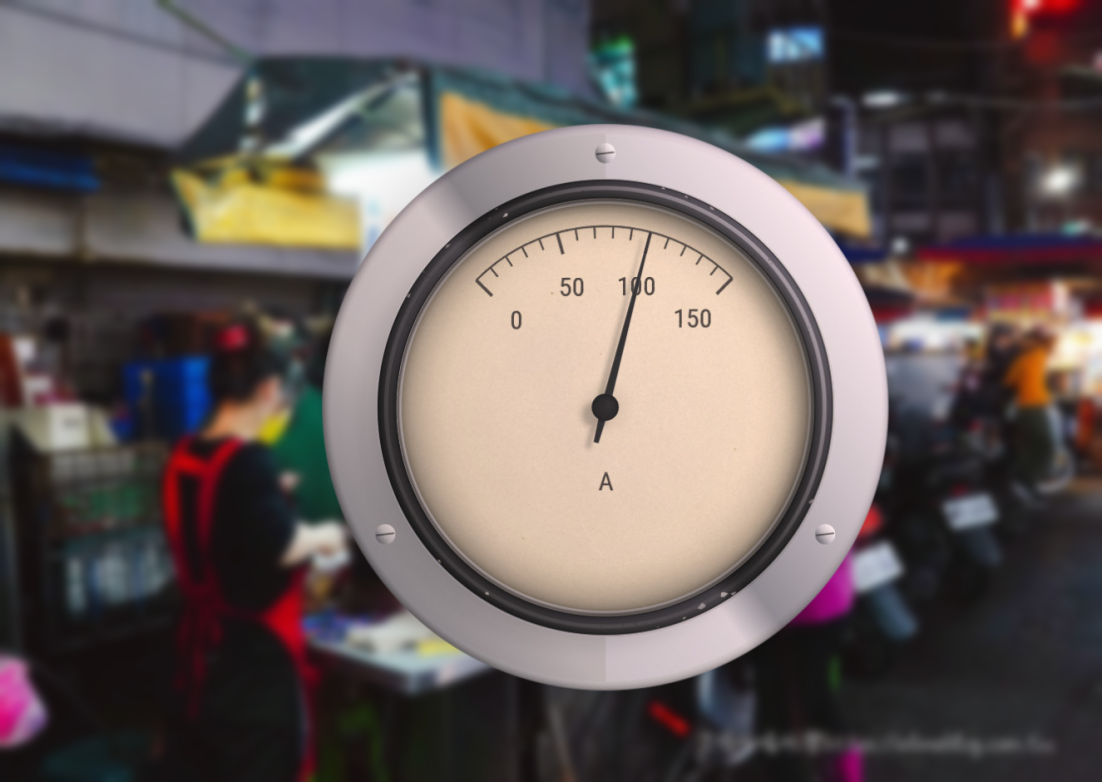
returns value=100 unit=A
